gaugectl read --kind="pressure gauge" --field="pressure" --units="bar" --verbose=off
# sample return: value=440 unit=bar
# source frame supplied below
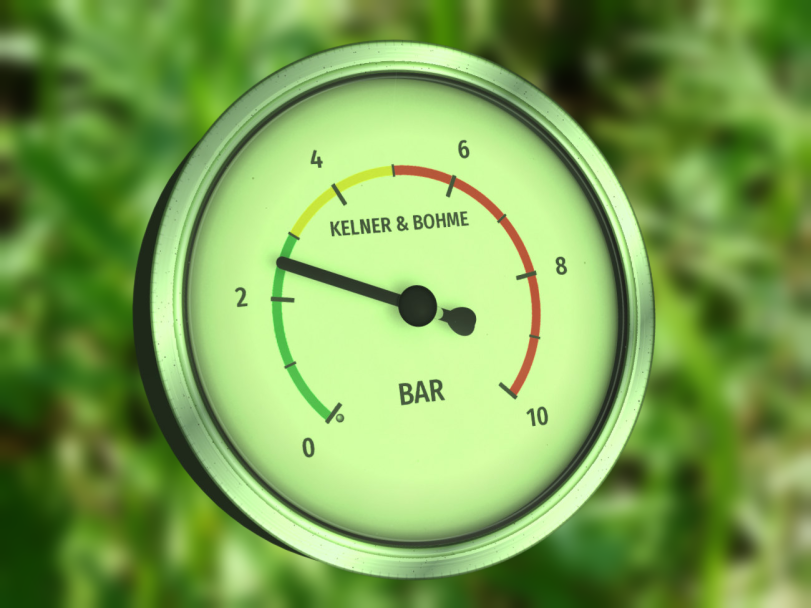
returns value=2.5 unit=bar
